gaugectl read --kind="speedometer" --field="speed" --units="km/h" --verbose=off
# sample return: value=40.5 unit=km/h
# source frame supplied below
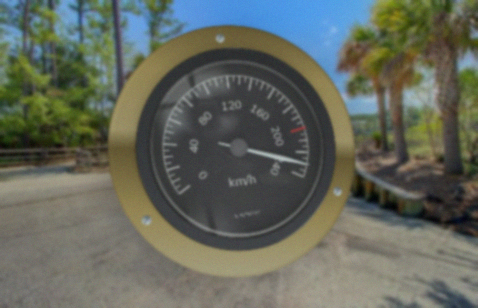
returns value=230 unit=km/h
